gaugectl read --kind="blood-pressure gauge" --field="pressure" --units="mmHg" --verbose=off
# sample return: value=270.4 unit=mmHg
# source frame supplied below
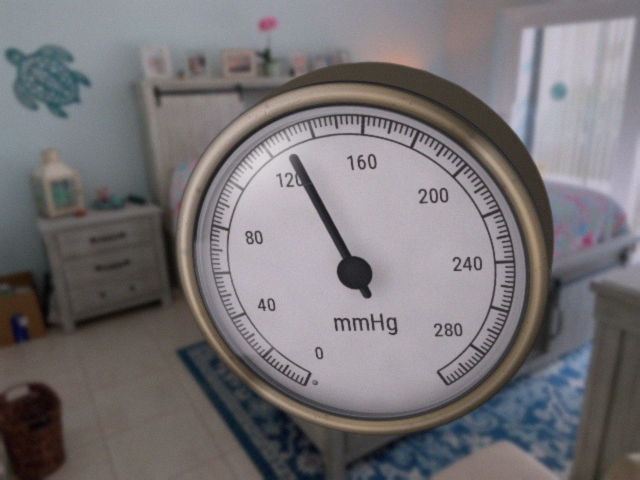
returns value=130 unit=mmHg
